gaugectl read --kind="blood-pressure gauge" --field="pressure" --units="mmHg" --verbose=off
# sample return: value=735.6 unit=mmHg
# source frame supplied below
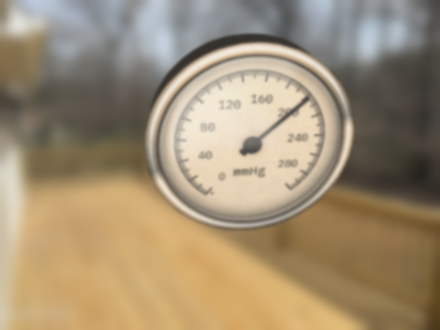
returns value=200 unit=mmHg
